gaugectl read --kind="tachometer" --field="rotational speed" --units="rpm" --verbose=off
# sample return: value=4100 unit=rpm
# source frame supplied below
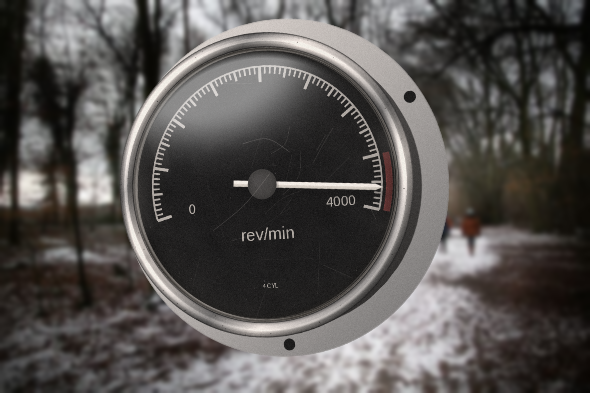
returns value=3800 unit=rpm
